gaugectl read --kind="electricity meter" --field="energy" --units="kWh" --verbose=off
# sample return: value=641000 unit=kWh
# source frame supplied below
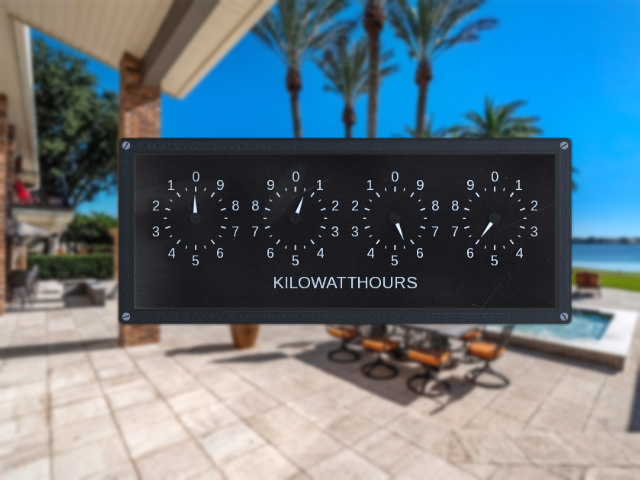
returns value=56 unit=kWh
